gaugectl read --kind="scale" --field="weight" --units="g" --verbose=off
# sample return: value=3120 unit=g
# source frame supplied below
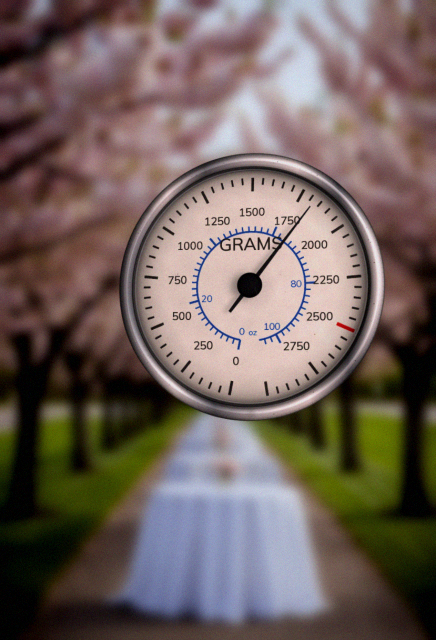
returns value=1825 unit=g
